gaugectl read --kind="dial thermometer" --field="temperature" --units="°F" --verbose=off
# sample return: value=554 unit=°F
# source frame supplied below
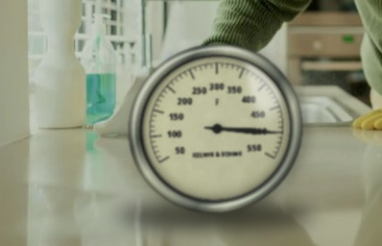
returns value=500 unit=°F
